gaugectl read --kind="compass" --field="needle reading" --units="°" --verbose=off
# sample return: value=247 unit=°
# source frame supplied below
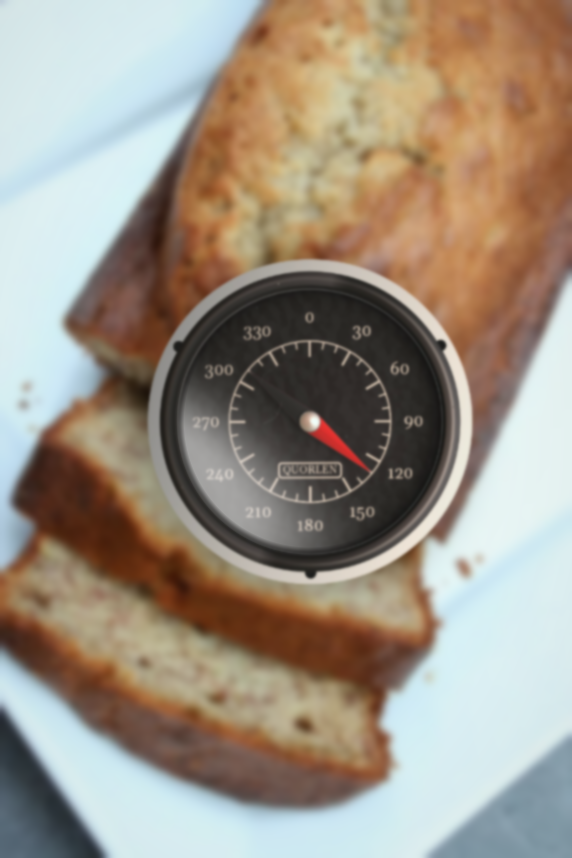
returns value=130 unit=°
